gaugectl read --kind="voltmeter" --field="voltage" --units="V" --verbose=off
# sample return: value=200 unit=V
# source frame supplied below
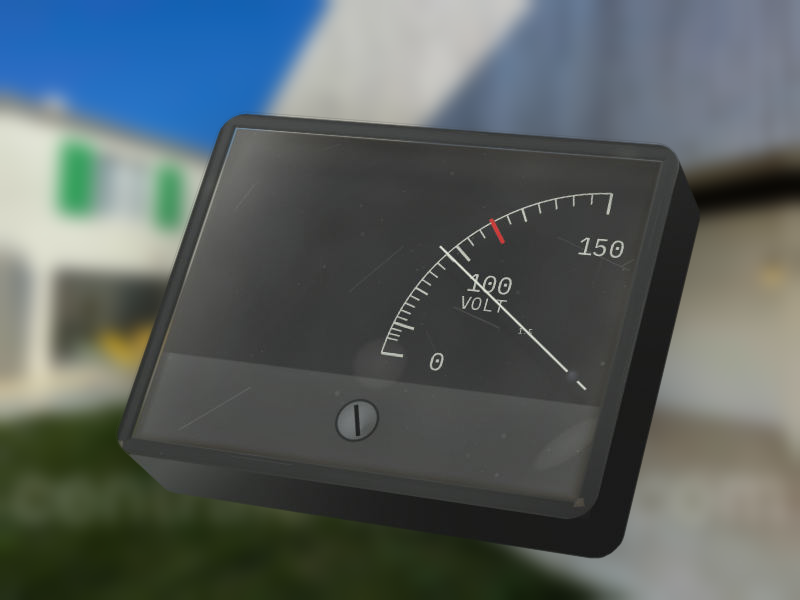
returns value=95 unit=V
